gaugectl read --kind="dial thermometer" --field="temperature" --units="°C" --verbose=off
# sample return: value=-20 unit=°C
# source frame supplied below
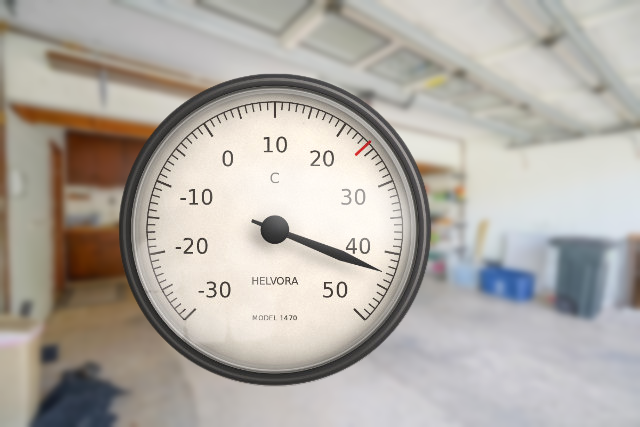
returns value=43 unit=°C
